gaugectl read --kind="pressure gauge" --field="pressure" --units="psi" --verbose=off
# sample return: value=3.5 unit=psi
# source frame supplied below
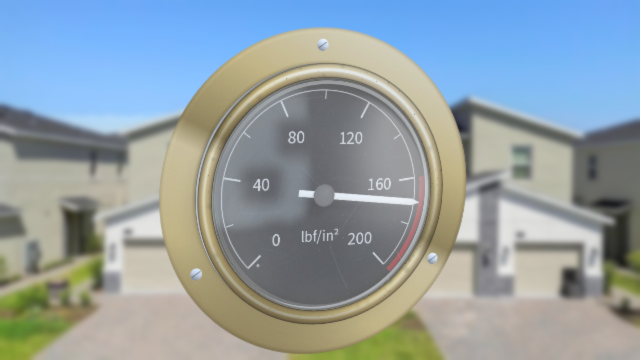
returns value=170 unit=psi
